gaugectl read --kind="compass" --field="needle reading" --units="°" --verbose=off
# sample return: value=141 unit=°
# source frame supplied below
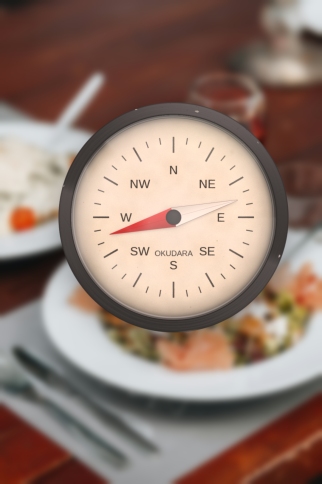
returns value=255 unit=°
